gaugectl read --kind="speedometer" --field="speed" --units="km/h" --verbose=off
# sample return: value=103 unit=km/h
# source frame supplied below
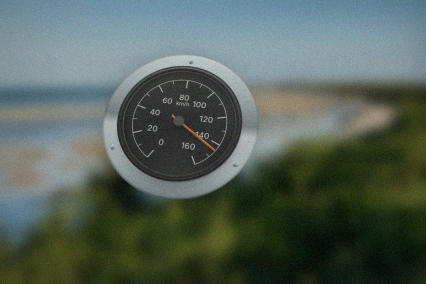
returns value=145 unit=km/h
